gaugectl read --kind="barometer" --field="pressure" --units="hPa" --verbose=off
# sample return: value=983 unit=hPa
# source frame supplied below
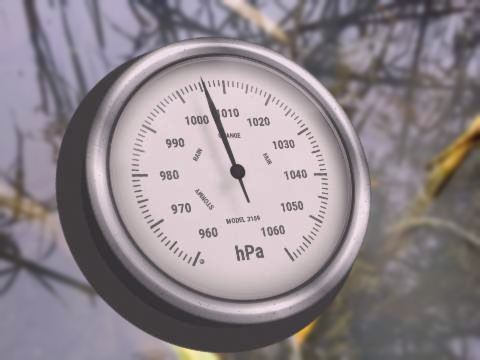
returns value=1005 unit=hPa
